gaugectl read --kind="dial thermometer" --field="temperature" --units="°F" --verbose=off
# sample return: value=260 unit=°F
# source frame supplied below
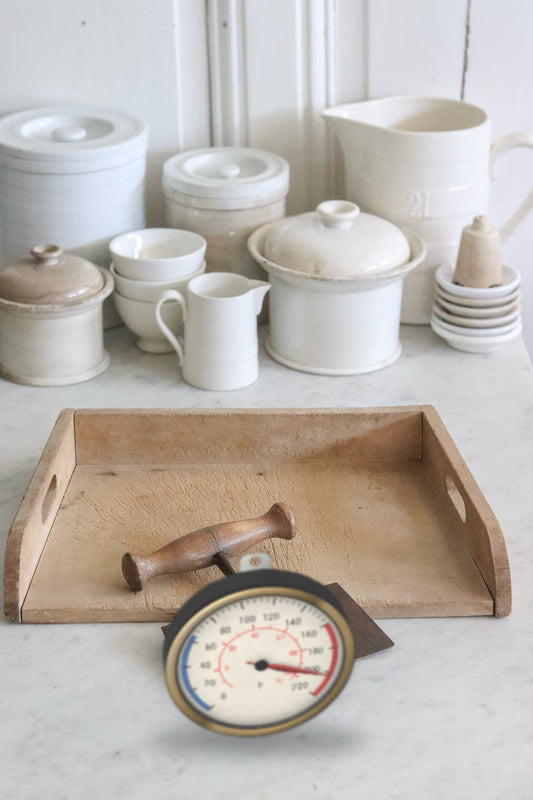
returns value=200 unit=°F
